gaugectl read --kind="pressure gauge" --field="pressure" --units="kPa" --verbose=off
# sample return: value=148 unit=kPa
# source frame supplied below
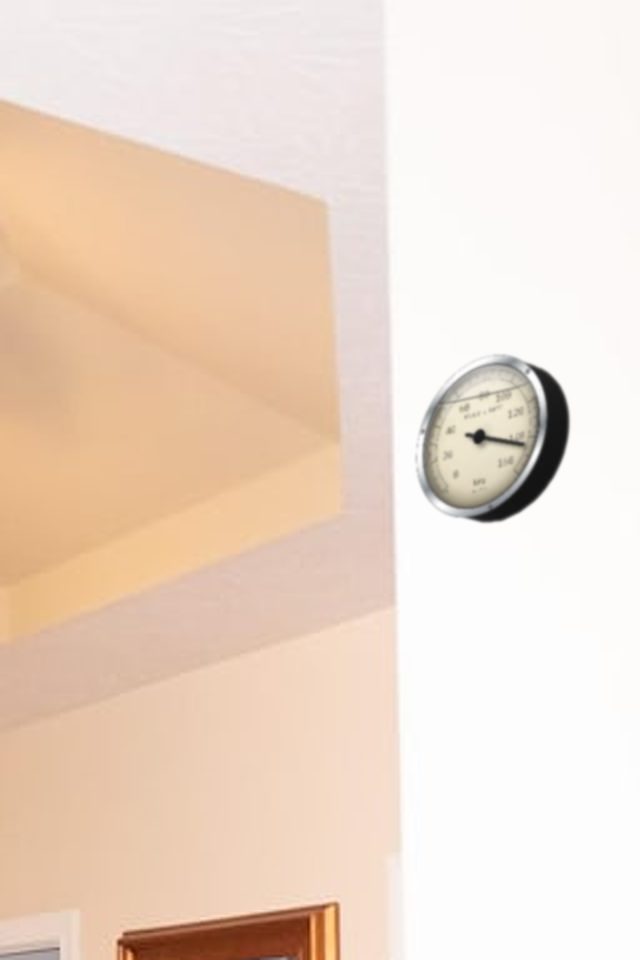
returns value=145 unit=kPa
